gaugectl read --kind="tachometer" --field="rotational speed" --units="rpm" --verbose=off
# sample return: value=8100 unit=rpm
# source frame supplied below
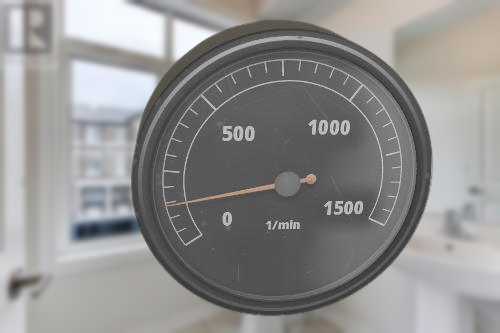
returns value=150 unit=rpm
